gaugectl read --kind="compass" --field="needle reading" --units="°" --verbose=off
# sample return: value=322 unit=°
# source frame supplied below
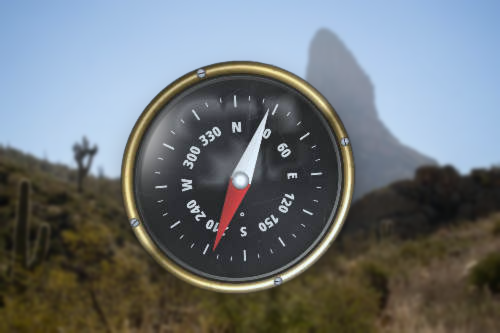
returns value=205 unit=°
